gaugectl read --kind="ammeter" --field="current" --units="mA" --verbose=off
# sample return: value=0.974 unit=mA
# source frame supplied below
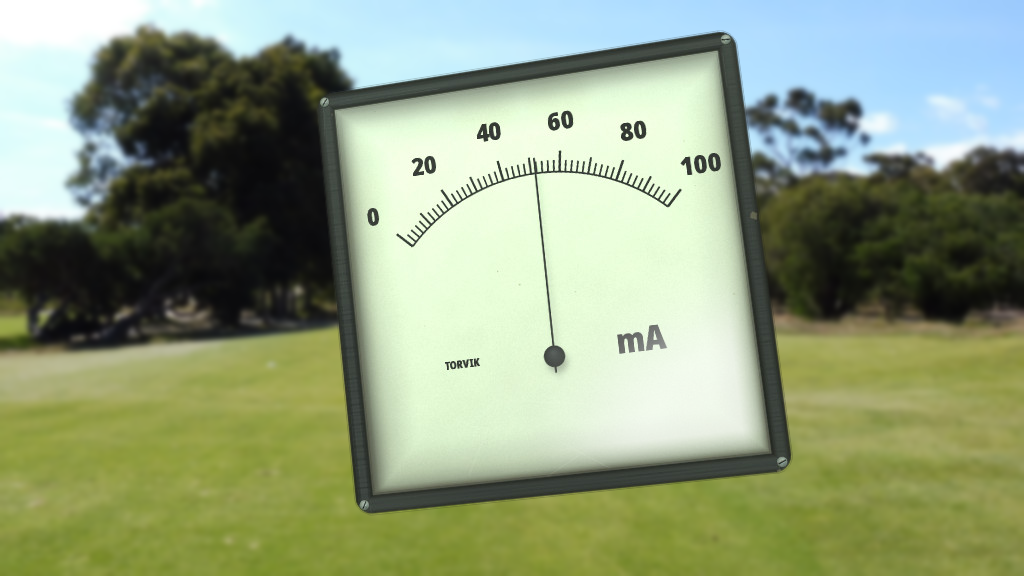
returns value=52 unit=mA
